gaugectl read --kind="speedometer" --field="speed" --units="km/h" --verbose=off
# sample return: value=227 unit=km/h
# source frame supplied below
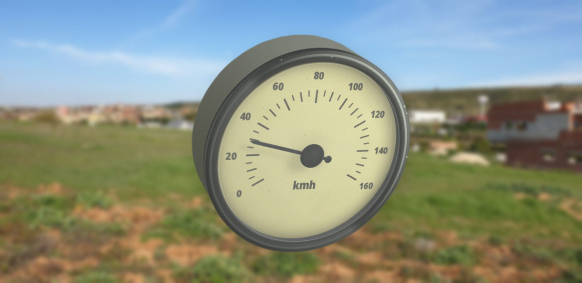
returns value=30 unit=km/h
